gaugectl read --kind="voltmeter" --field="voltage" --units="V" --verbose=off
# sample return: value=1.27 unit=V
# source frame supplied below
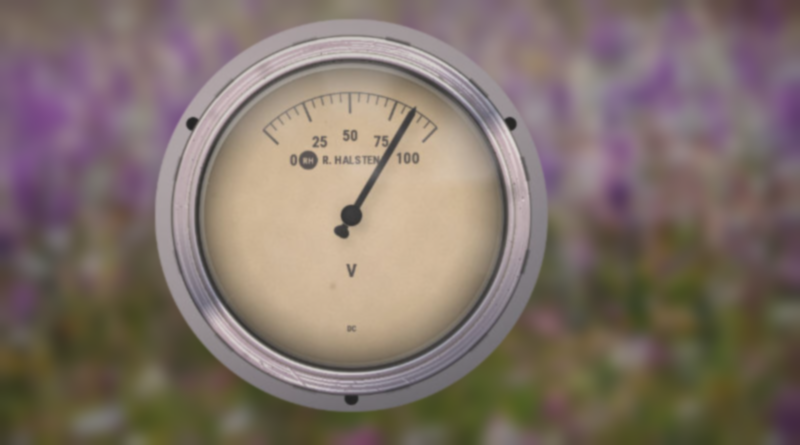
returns value=85 unit=V
